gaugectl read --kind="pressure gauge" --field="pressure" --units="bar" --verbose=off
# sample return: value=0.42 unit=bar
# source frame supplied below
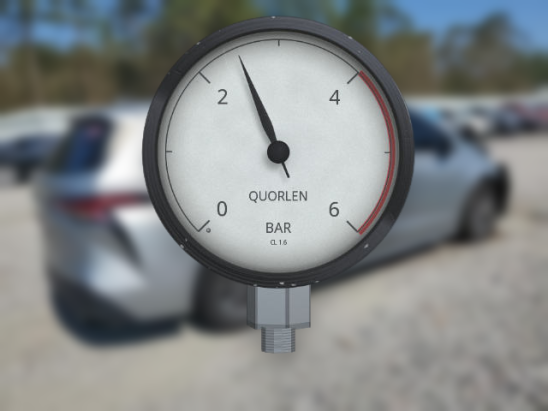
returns value=2.5 unit=bar
